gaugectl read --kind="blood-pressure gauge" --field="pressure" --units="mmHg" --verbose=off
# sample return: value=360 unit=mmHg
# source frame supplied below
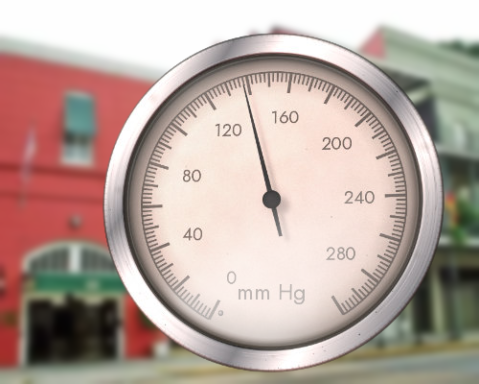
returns value=138 unit=mmHg
